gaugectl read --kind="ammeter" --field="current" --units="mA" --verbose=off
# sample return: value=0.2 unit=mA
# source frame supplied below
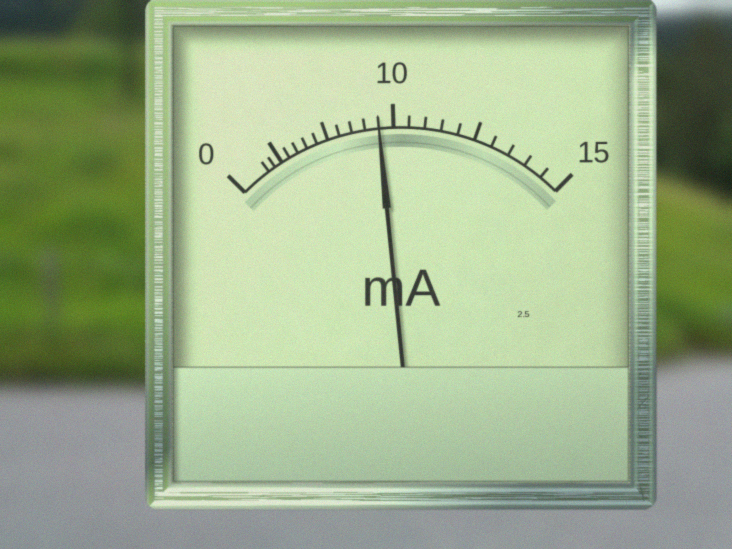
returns value=9.5 unit=mA
